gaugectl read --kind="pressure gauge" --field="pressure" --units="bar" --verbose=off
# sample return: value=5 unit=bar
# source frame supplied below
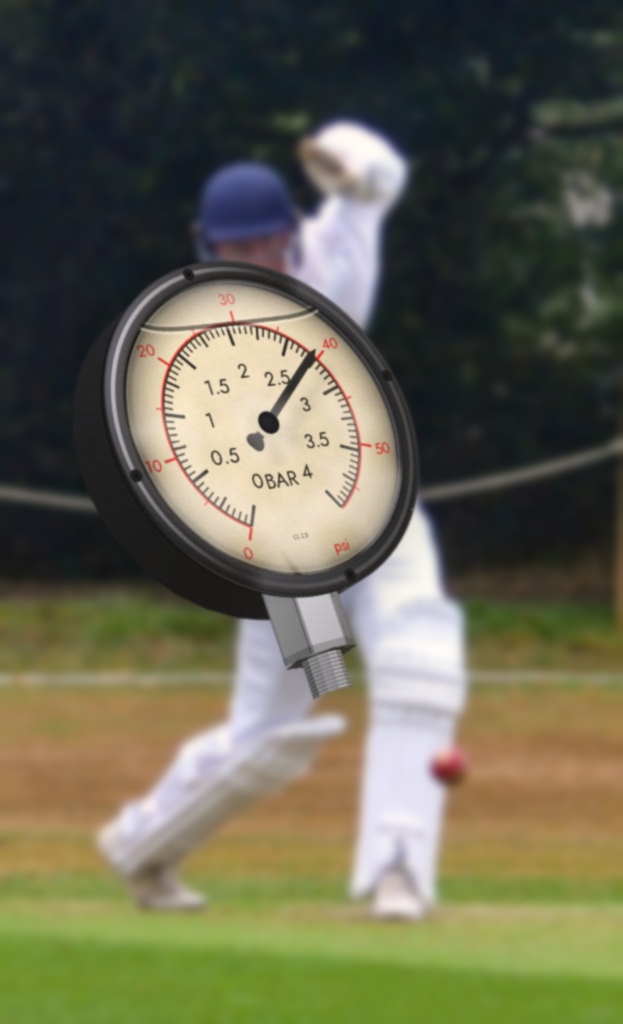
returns value=2.7 unit=bar
